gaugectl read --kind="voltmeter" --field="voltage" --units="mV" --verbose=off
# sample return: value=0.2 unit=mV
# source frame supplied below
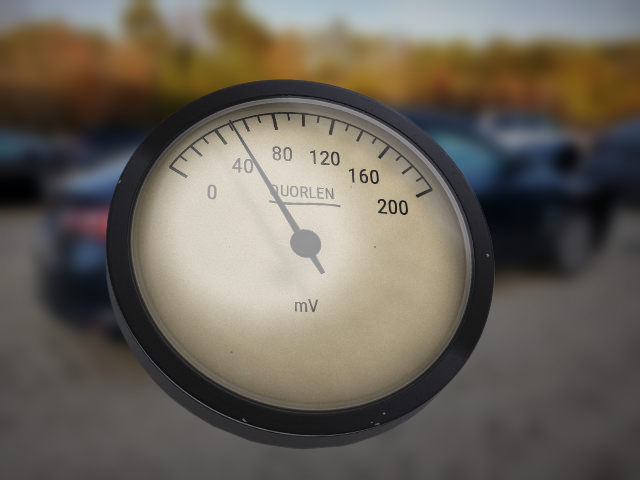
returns value=50 unit=mV
